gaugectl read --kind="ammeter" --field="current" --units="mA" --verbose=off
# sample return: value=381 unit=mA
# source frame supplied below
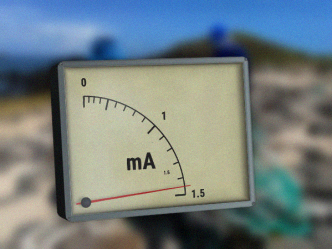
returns value=1.45 unit=mA
